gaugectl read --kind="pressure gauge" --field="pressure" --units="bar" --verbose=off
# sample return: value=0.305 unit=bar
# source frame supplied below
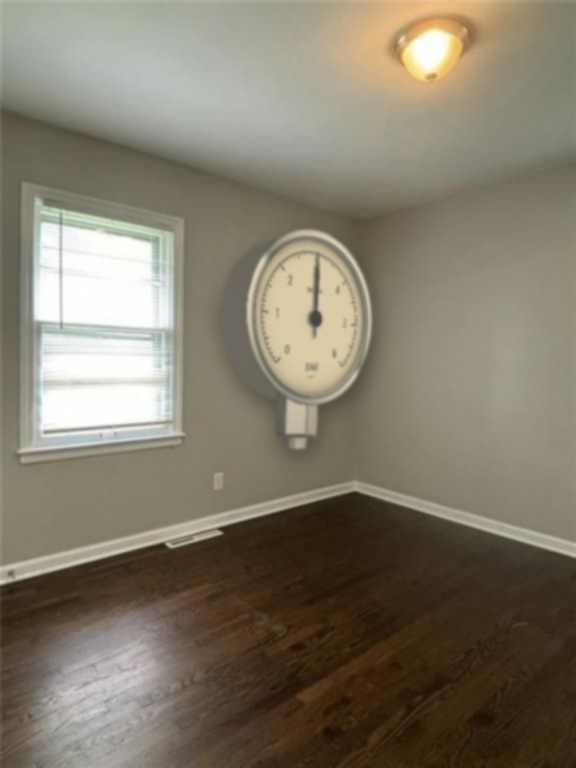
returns value=3 unit=bar
